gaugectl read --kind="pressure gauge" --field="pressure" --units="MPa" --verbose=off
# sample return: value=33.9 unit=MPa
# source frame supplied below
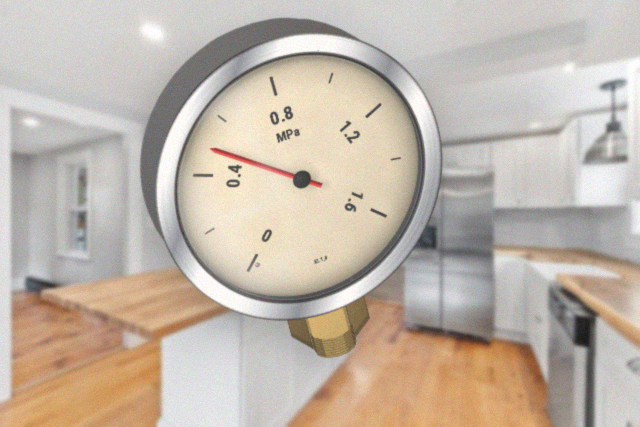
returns value=0.5 unit=MPa
